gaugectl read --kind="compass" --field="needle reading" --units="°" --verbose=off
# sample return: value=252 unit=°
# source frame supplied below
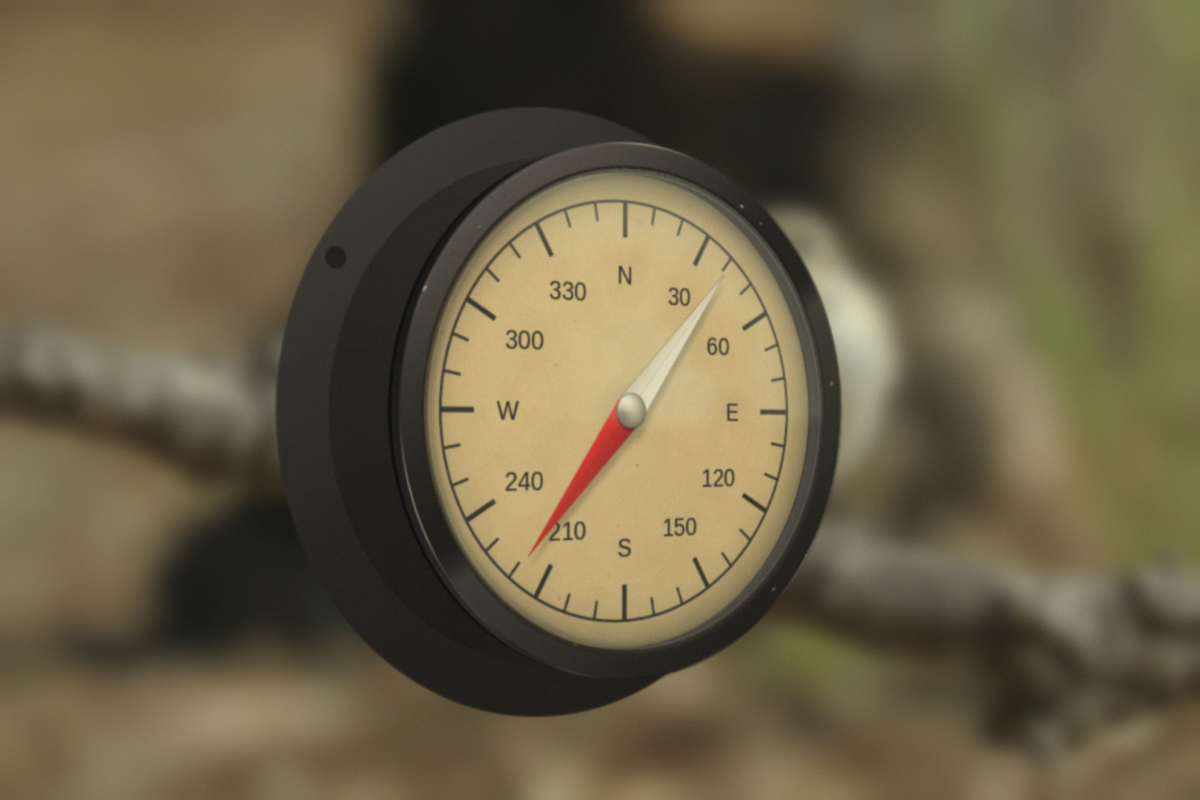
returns value=220 unit=°
